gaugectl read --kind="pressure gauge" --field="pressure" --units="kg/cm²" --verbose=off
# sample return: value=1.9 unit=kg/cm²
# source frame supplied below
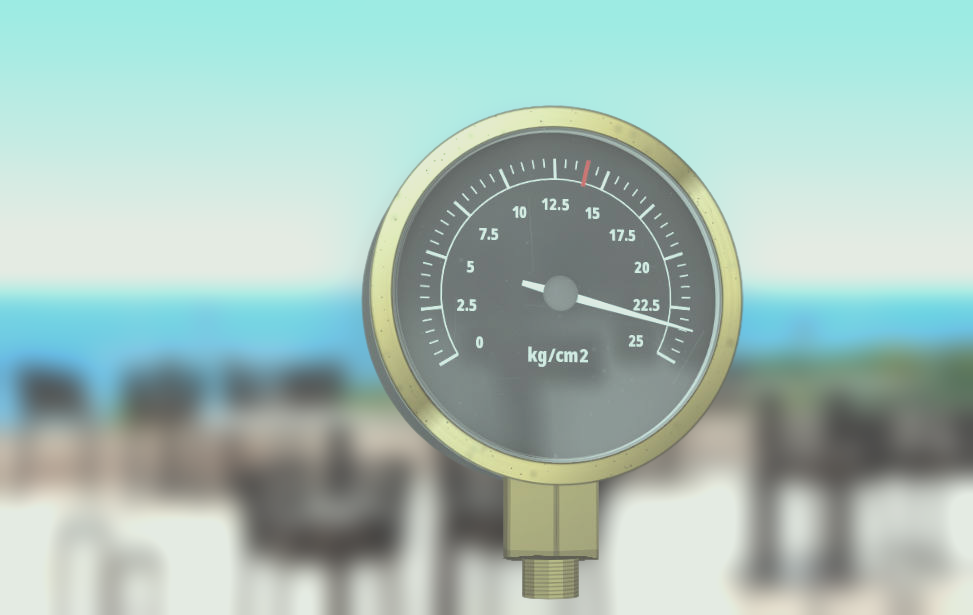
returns value=23.5 unit=kg/cm²
